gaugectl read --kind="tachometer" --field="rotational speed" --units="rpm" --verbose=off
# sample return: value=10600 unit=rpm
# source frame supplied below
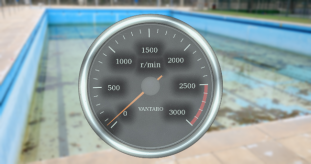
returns value=50 unit=rpm
